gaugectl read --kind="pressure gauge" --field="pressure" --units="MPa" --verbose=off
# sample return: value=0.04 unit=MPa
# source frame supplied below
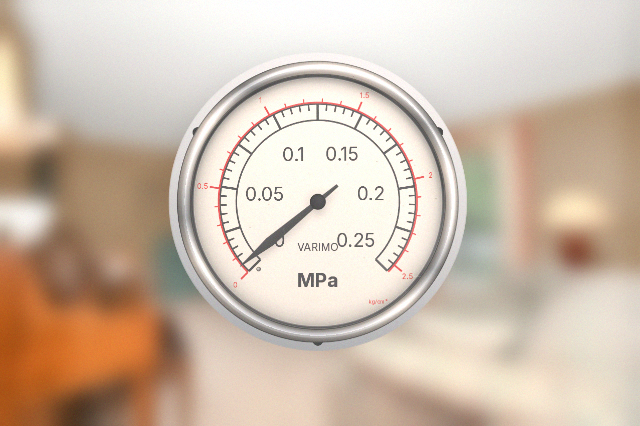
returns value=0.005 unit=MPa
